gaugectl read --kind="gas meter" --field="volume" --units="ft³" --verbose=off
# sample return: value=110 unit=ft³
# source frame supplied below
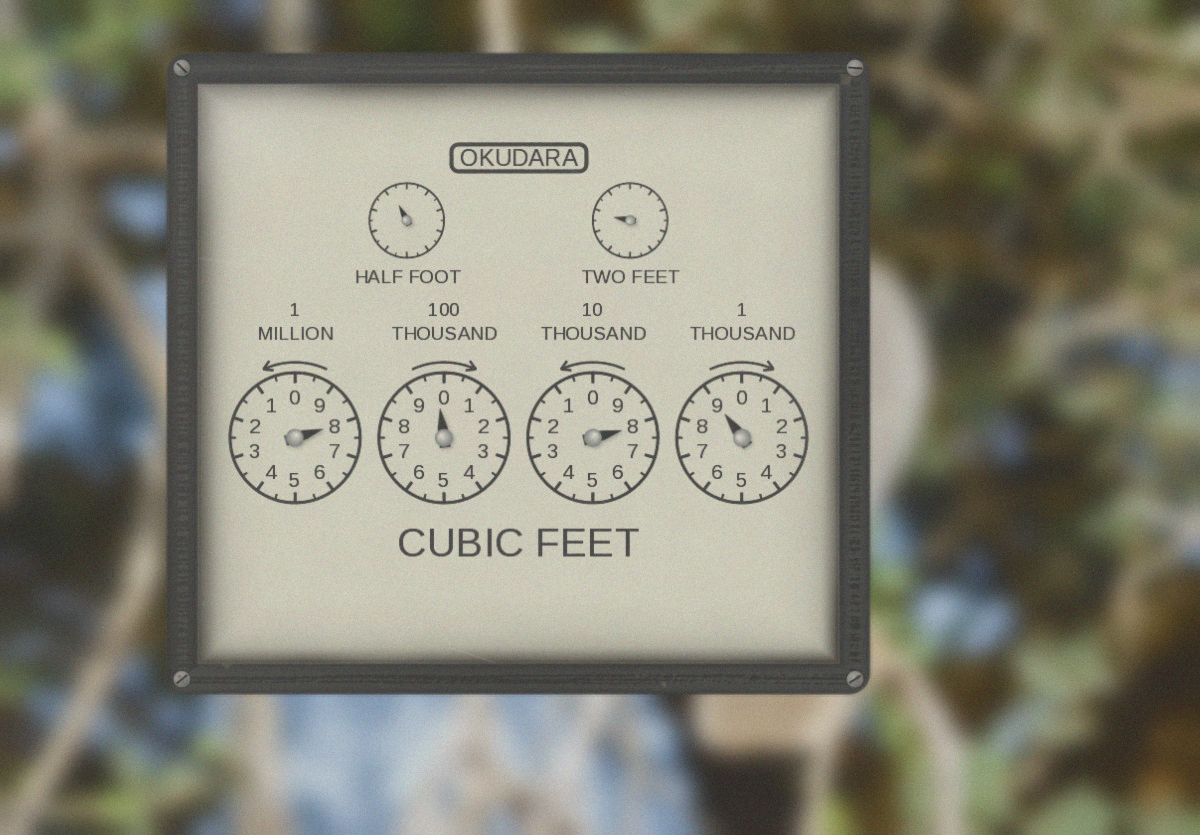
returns value=797900 unit=ft³
